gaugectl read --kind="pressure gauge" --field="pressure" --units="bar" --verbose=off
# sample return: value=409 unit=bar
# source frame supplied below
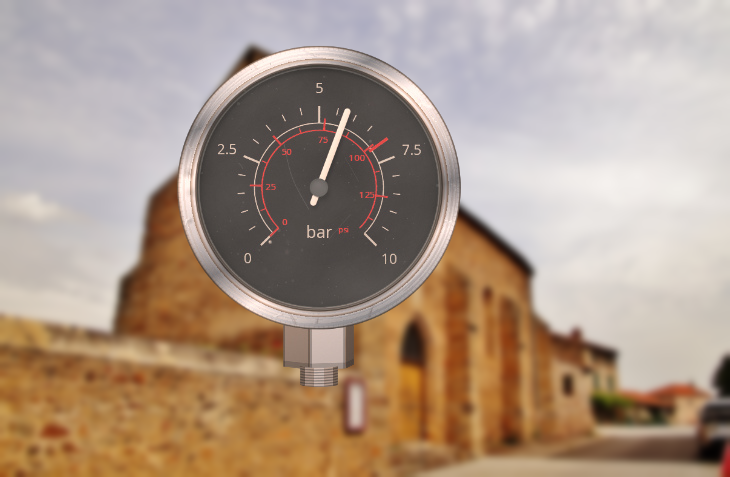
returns value=5.75 unit=bar
